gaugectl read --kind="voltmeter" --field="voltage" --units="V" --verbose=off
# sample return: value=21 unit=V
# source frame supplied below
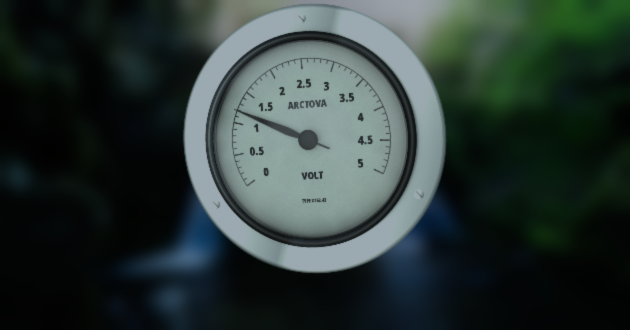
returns value=1.2 unit=V
